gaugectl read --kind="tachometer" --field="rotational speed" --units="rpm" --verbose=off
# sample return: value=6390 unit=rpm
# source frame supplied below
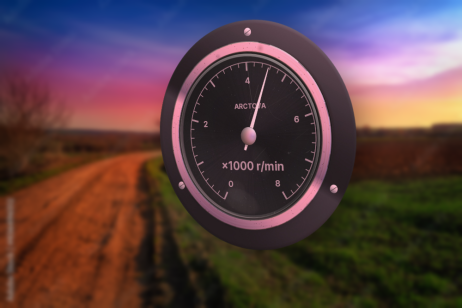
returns value=4600 unit=rpm
